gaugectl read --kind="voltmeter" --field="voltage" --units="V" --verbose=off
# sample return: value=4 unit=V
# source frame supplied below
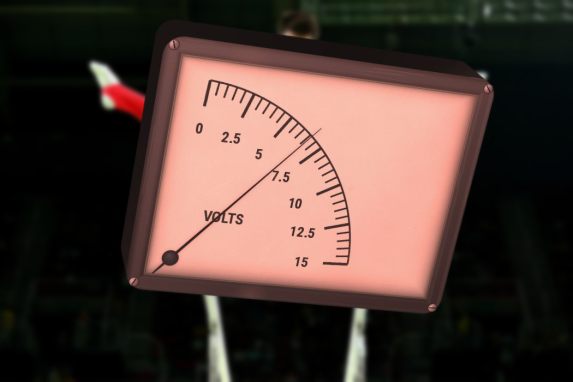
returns value=6.5 unit=V
